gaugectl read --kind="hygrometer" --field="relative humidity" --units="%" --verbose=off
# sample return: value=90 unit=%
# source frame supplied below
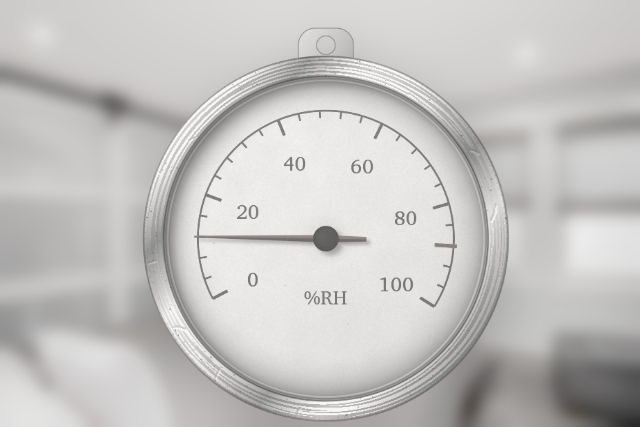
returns value=12 unit=%
